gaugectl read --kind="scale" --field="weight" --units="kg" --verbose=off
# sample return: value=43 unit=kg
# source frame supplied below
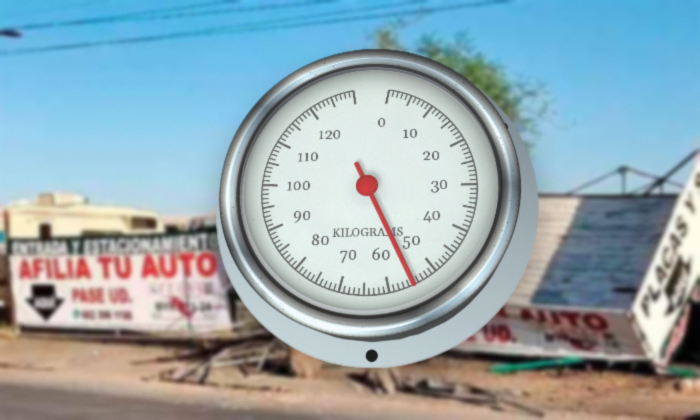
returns value=55 unit=kg
